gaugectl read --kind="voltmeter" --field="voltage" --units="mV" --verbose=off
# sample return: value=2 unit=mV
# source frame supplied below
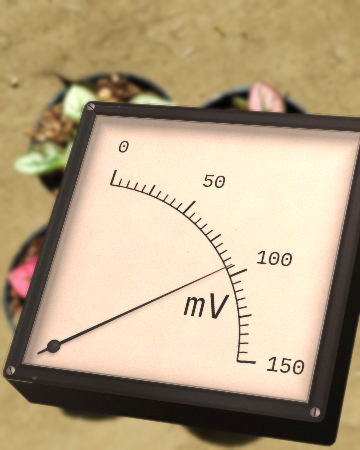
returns value=95 unit=mV
